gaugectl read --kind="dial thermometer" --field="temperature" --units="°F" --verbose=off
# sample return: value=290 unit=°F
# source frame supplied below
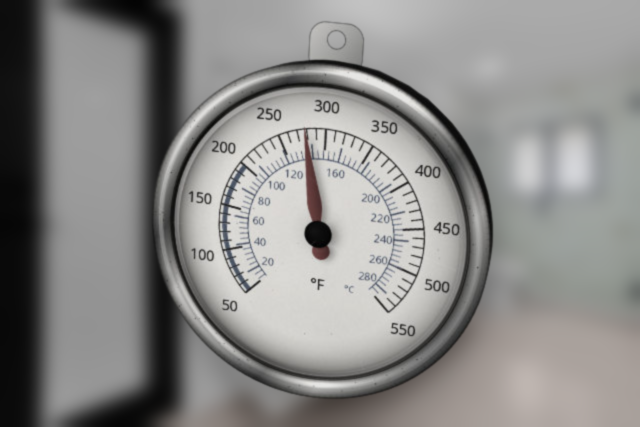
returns value=280 unit=°F
